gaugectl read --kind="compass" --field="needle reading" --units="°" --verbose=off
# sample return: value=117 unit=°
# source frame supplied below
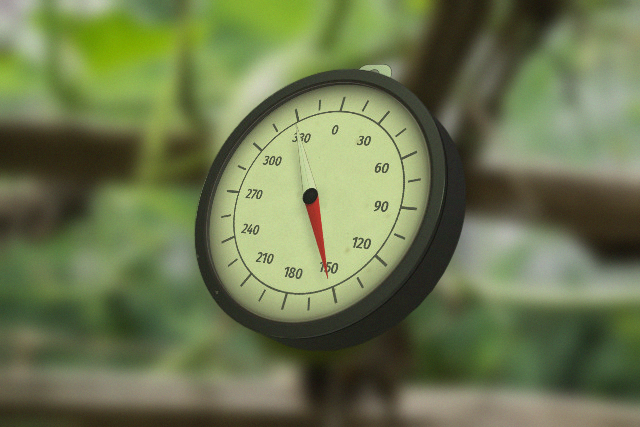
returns value=150 unit=°
